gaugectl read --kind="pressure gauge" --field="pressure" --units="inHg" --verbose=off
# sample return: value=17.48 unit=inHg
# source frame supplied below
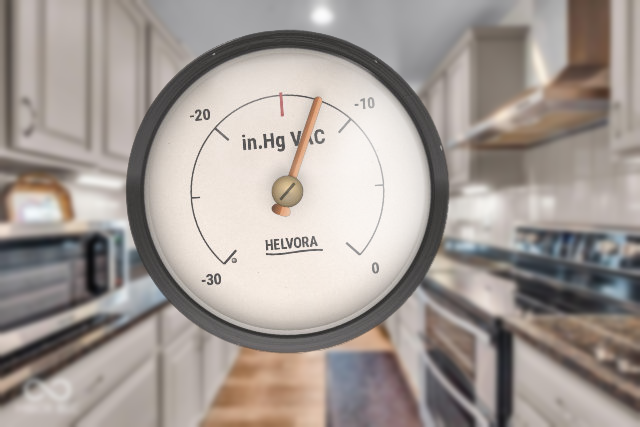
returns value=-12.5 unit=inHg
